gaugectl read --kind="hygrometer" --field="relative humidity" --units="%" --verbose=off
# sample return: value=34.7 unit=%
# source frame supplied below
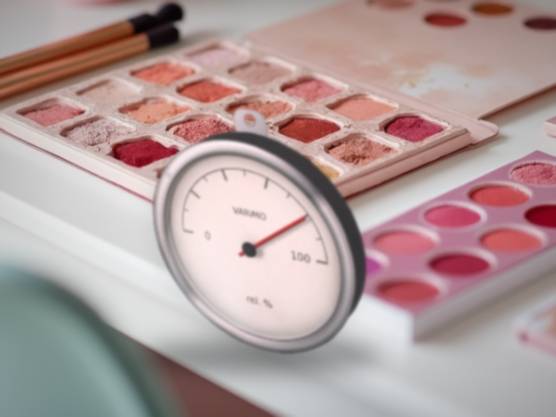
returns value=80 unit=%
